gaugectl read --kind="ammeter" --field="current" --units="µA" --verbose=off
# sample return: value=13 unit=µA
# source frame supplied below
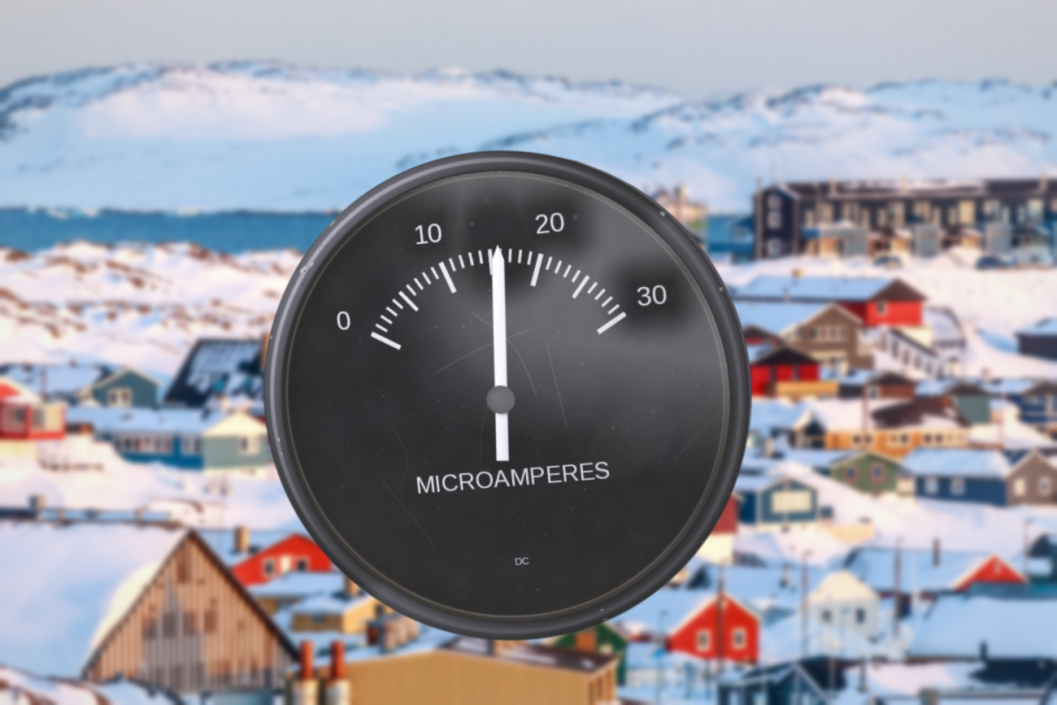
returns value=16 unit=µA
